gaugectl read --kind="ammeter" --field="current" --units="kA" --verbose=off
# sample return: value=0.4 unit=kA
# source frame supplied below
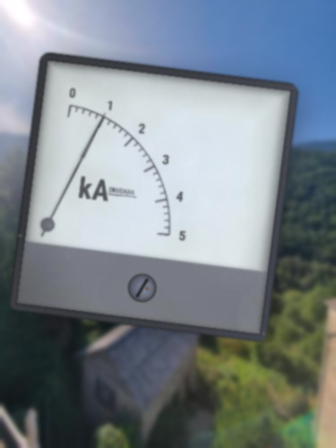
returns value=1 unit=kA
